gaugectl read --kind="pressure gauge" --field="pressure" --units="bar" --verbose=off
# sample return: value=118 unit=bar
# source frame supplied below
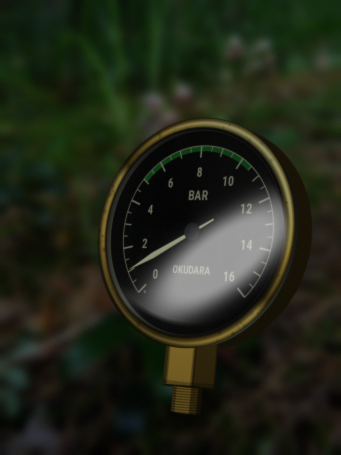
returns value=1 unit=bar
